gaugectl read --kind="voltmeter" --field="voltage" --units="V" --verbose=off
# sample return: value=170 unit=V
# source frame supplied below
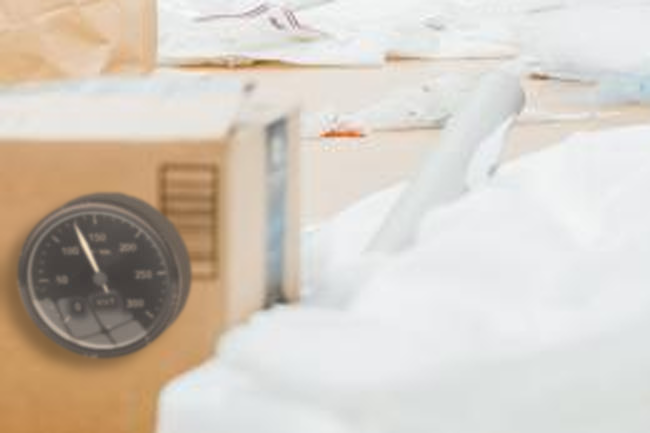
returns value=130 unit=V
